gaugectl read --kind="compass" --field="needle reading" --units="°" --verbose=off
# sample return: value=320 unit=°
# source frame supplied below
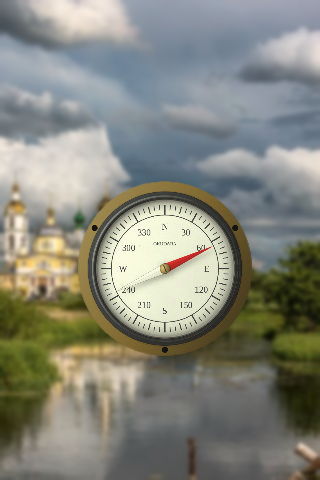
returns value=65 unit=°
